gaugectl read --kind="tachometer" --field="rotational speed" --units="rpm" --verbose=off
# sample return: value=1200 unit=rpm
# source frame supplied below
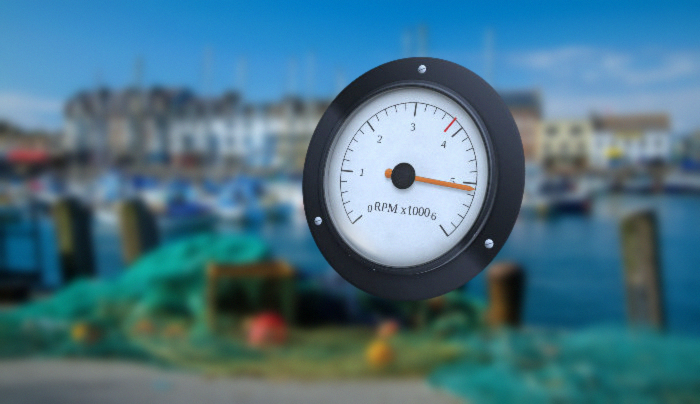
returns value=5100 unit=rpm
